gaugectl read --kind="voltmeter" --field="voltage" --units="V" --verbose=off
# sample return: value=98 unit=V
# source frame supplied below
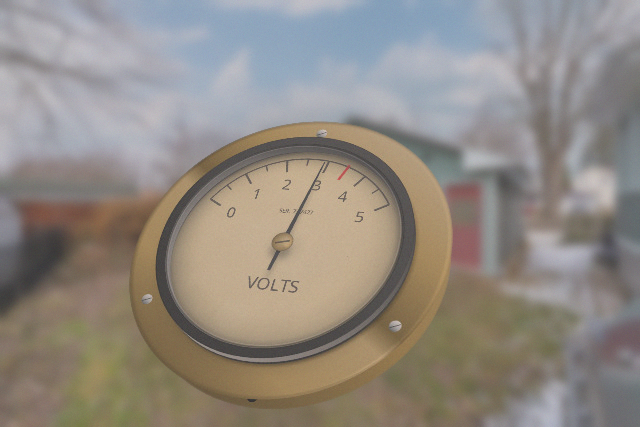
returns value=3 unit=V
